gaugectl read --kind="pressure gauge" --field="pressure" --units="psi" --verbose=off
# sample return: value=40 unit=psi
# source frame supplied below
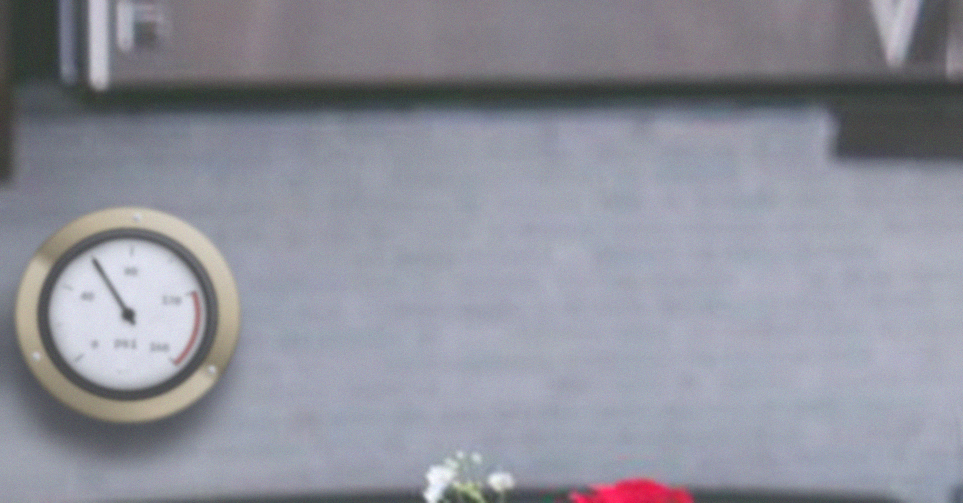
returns value=60 unit=psi
